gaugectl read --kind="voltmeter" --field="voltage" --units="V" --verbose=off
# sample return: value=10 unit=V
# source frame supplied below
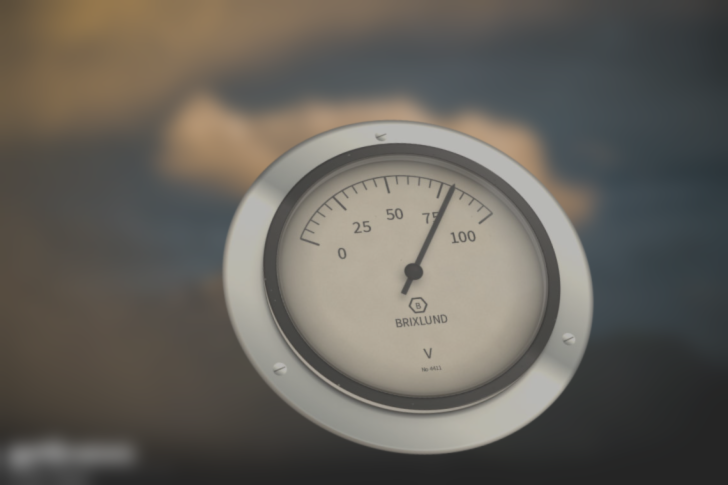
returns value=80 unit=V
